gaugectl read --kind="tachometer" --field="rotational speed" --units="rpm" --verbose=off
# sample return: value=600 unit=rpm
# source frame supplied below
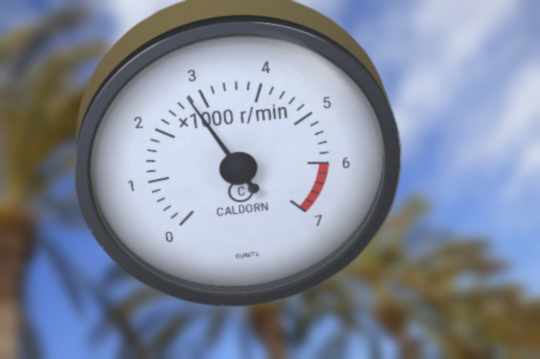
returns value=2800 unit=rpm
